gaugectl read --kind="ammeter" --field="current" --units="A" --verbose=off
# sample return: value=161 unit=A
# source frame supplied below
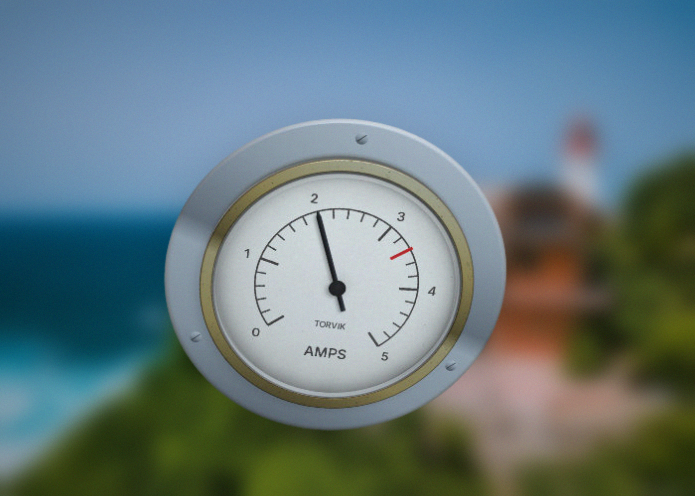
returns value=2 unit=A
